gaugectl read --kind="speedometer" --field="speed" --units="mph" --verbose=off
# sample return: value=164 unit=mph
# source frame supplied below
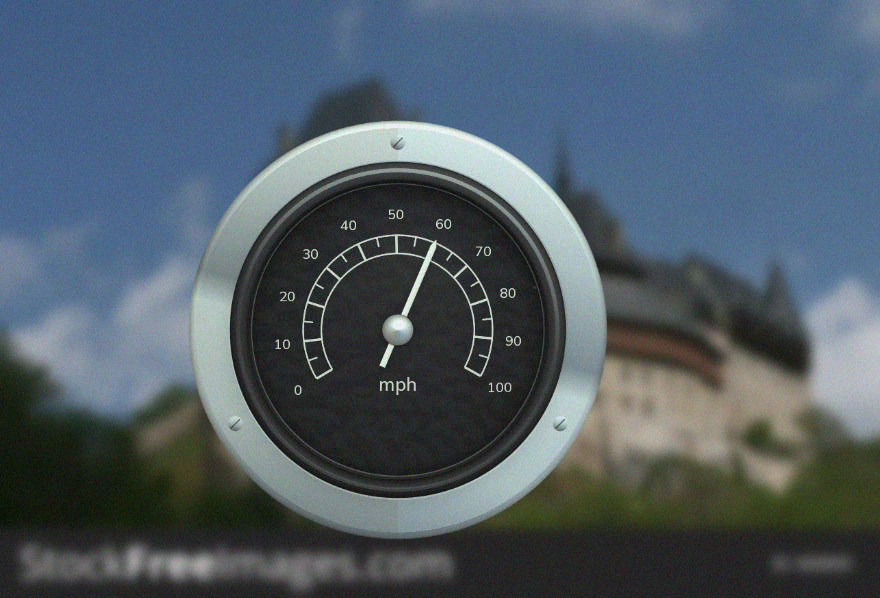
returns value=60 unit=mph
